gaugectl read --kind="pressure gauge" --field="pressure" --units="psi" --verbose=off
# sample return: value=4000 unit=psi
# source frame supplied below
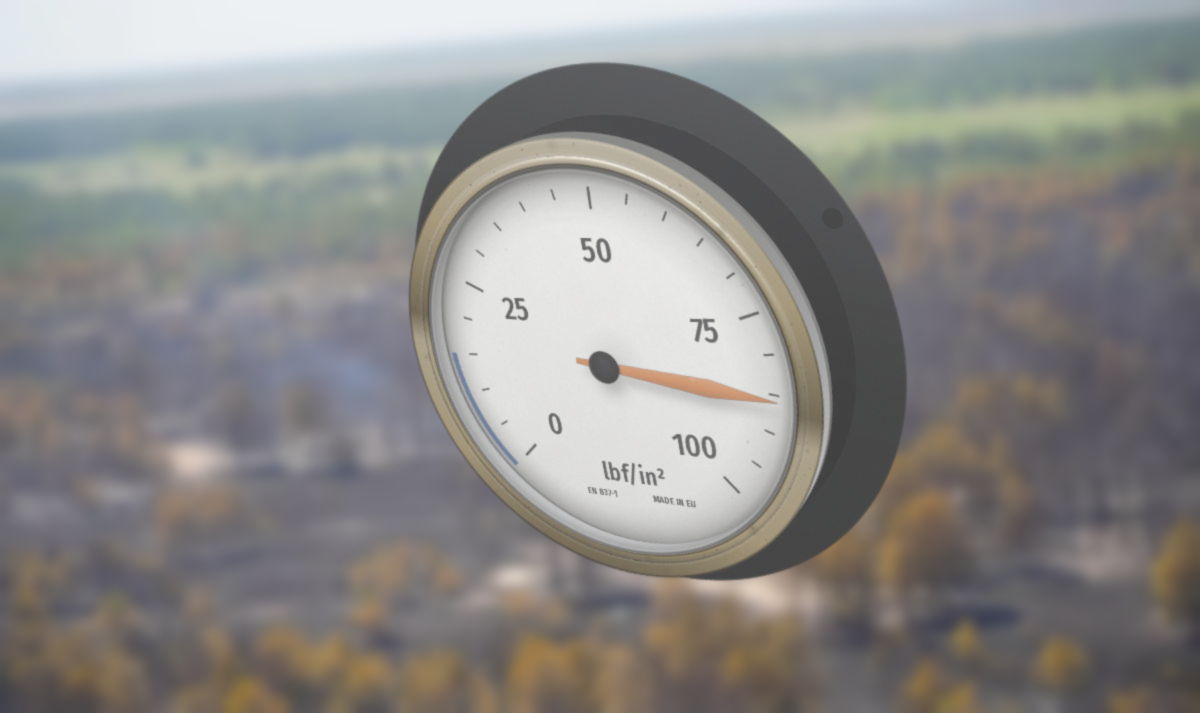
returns value=85 unit=psi
